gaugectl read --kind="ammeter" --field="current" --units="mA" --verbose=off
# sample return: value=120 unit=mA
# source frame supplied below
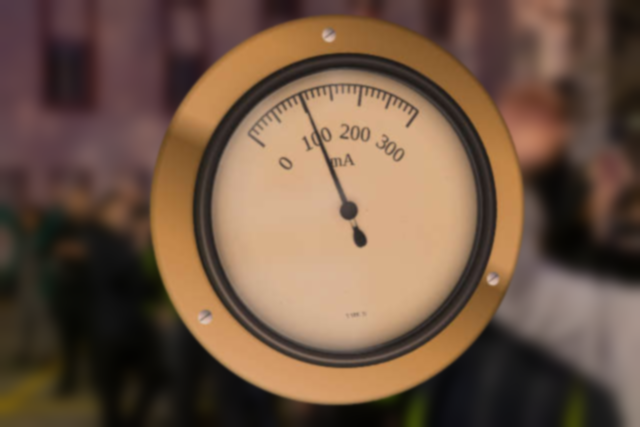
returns value=100 unit=mA
